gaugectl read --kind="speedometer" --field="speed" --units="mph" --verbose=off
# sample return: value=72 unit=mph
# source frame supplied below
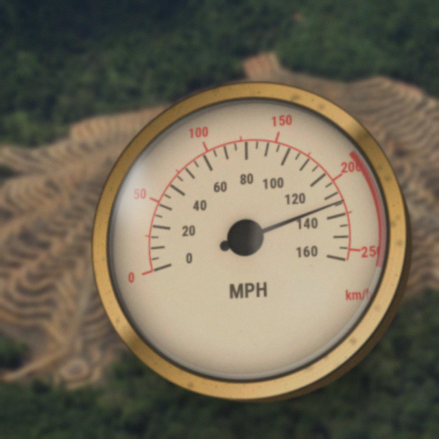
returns value=135 unit=mph
